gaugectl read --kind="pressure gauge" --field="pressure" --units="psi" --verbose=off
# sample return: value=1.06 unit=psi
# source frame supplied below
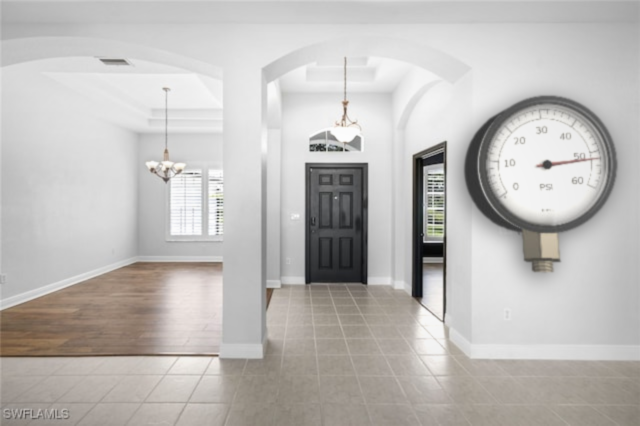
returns value=52 unit=psi
